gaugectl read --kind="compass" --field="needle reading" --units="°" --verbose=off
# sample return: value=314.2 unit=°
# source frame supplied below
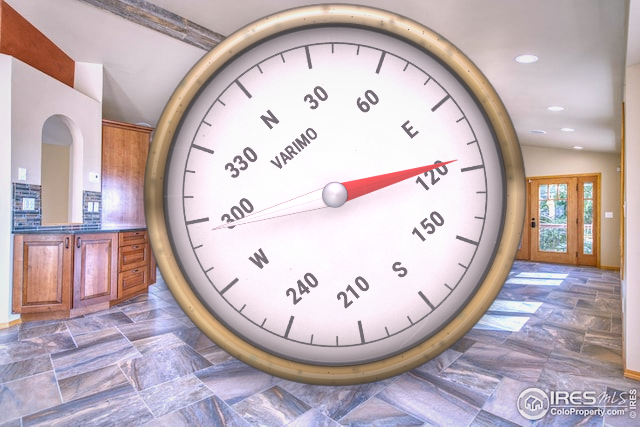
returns value=115 unit=°
